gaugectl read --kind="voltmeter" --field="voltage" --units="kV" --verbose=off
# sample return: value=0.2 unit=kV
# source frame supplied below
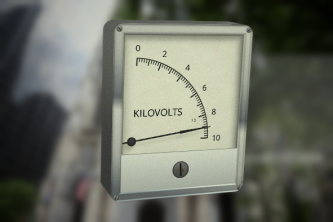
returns value=9 unit=kV
